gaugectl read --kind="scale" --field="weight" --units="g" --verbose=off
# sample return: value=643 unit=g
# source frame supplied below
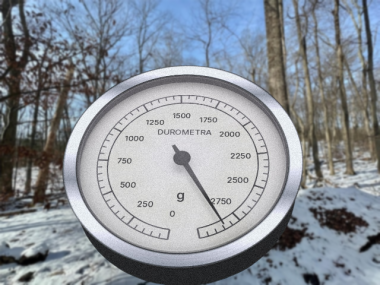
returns value=2850 unit=g
